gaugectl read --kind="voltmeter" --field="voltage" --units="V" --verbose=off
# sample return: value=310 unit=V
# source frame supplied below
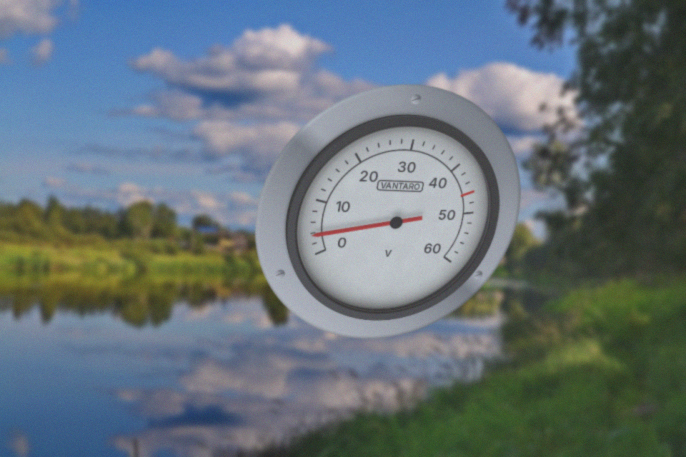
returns value=4 unit=V
